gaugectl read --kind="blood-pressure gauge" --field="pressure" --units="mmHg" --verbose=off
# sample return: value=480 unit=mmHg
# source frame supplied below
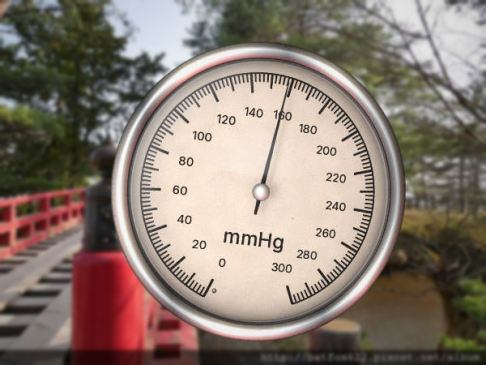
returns value=158 unit=mmHg
